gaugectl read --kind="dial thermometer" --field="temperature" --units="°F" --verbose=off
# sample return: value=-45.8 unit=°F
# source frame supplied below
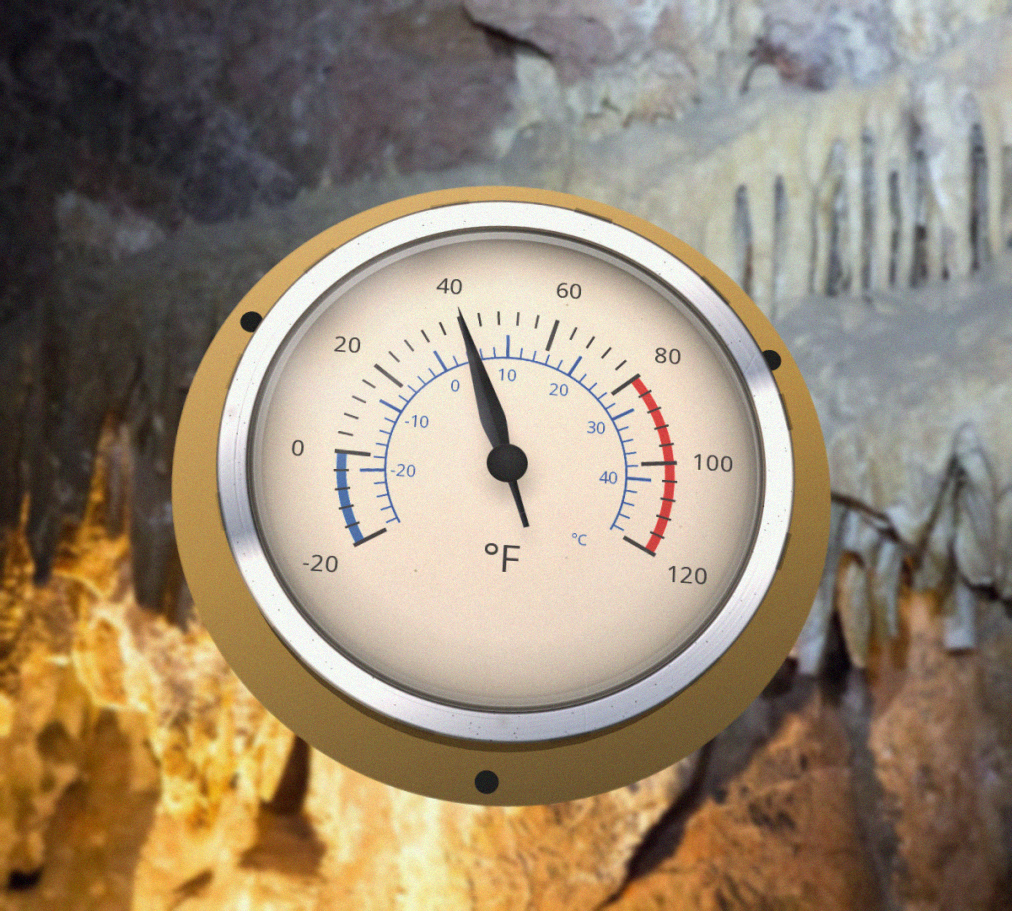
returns value=40 unit=°F
